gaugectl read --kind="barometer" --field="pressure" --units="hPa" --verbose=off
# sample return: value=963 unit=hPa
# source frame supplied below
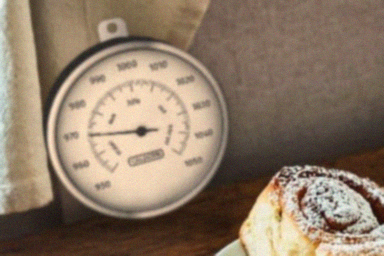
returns value=970 unit=hPa
